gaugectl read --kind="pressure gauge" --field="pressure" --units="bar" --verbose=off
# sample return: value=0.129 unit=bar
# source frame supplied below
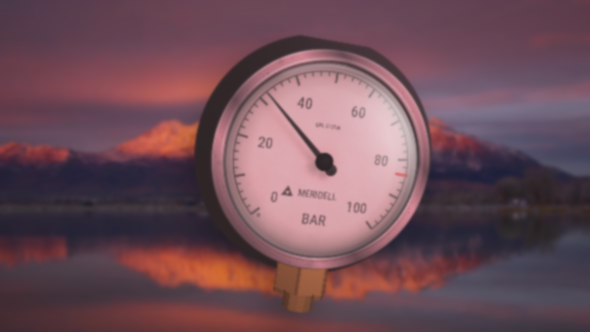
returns value=32 unit=bar
